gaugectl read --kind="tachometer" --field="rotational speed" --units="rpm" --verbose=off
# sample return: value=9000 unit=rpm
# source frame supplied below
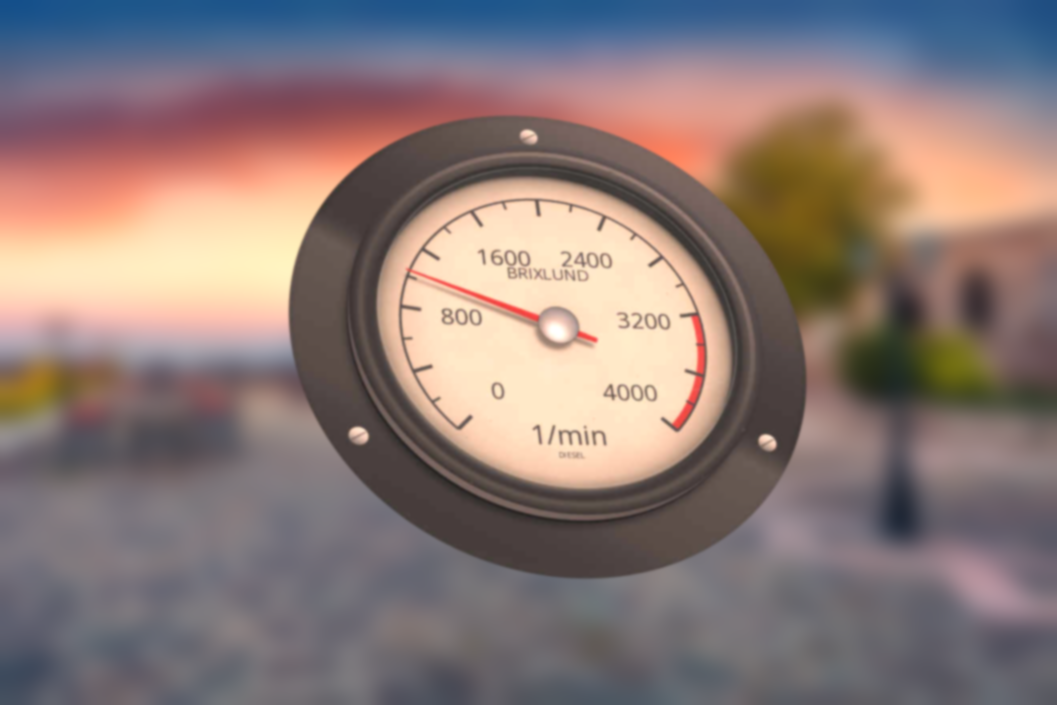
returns value=1000 unit=rpm
